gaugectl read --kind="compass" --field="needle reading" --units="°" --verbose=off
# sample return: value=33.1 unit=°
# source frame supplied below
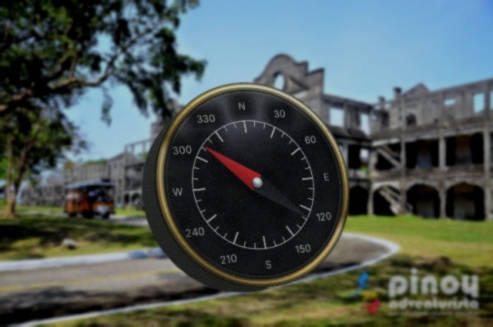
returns value=310 unit=°
